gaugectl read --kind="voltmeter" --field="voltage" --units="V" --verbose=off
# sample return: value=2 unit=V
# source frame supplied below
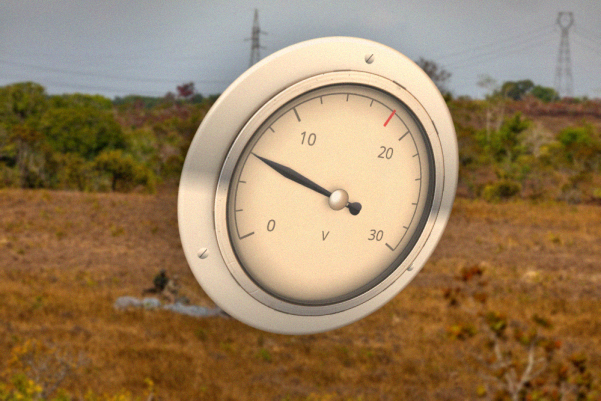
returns value=6 unit=V
